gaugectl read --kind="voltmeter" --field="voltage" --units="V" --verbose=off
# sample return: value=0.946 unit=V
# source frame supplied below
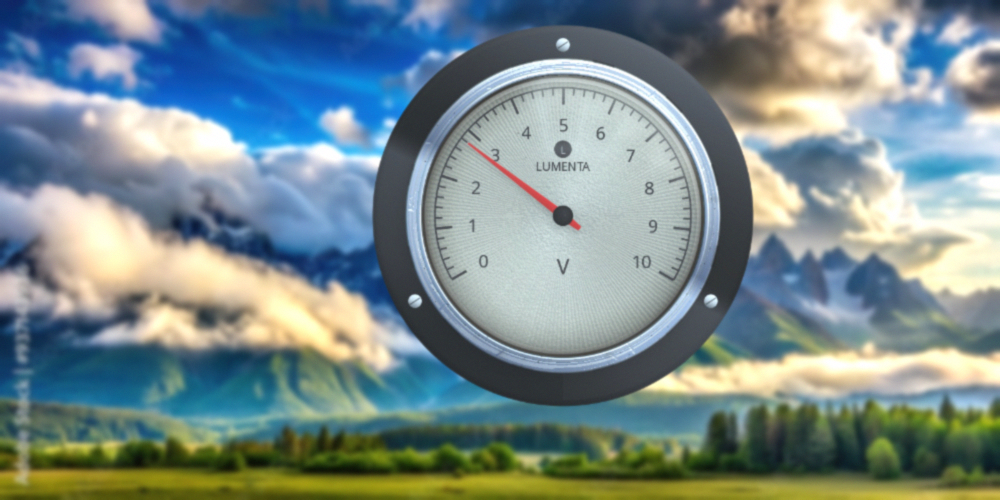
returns value=2.8 unit=V
